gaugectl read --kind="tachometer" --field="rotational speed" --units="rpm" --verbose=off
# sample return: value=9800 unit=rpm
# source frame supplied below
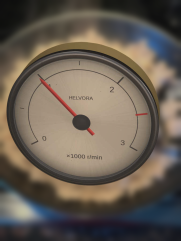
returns value=1000 unit=rpm
